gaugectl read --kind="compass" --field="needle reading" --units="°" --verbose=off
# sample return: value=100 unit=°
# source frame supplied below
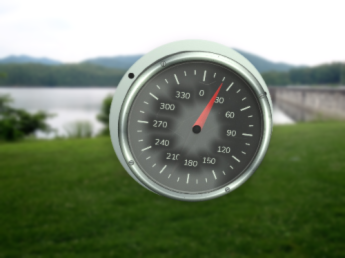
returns value=20 unit=°
